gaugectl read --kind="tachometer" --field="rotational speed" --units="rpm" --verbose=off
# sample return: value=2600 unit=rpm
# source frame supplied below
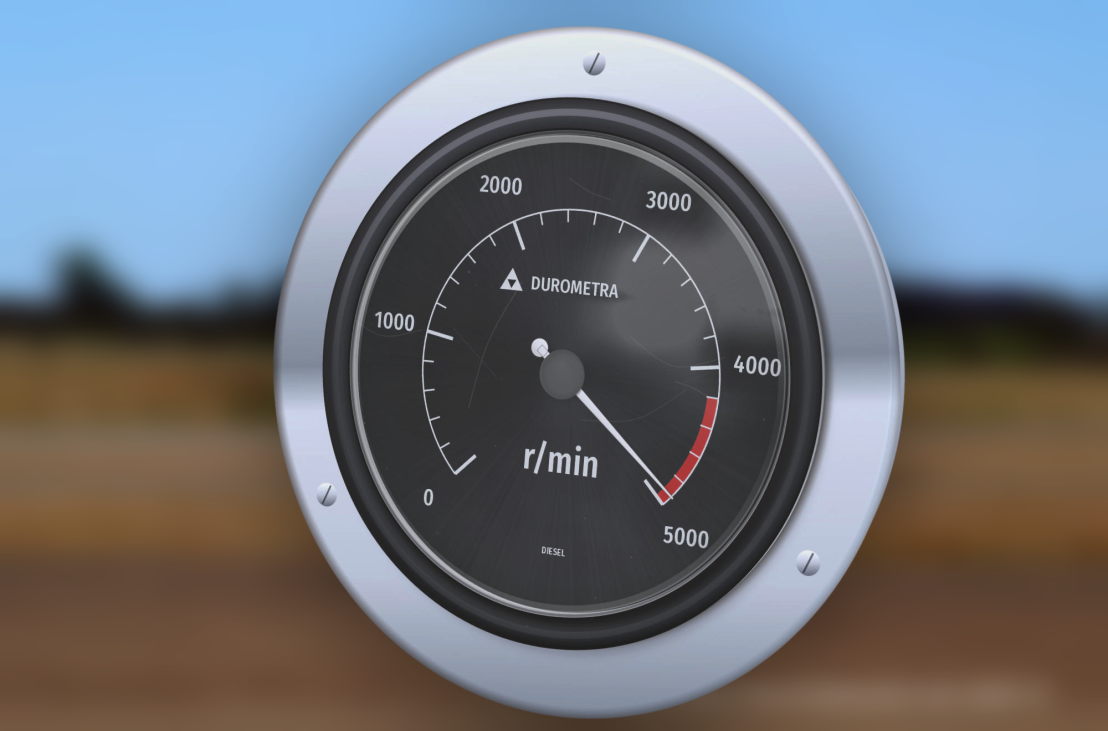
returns value=4900 unit=rpm
